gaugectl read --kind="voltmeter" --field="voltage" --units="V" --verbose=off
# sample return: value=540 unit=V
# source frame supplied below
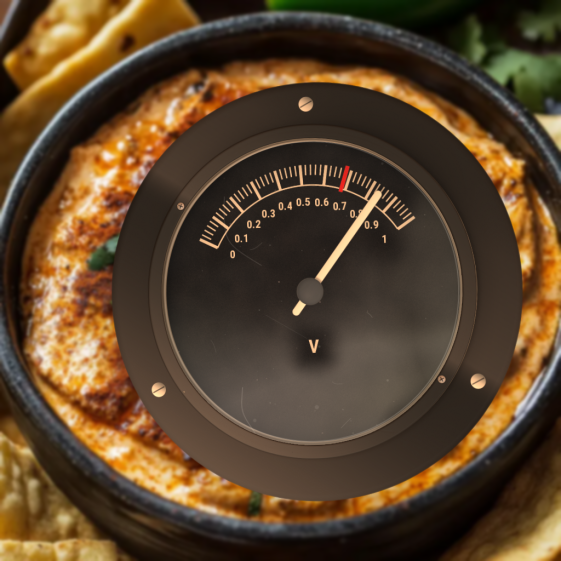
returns value=0.84 unit=V
